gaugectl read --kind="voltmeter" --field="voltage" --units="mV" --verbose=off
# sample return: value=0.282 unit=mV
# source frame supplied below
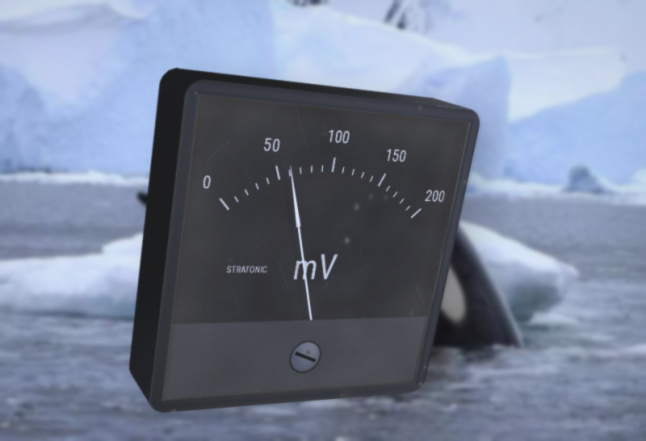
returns value=60 unit=mV
